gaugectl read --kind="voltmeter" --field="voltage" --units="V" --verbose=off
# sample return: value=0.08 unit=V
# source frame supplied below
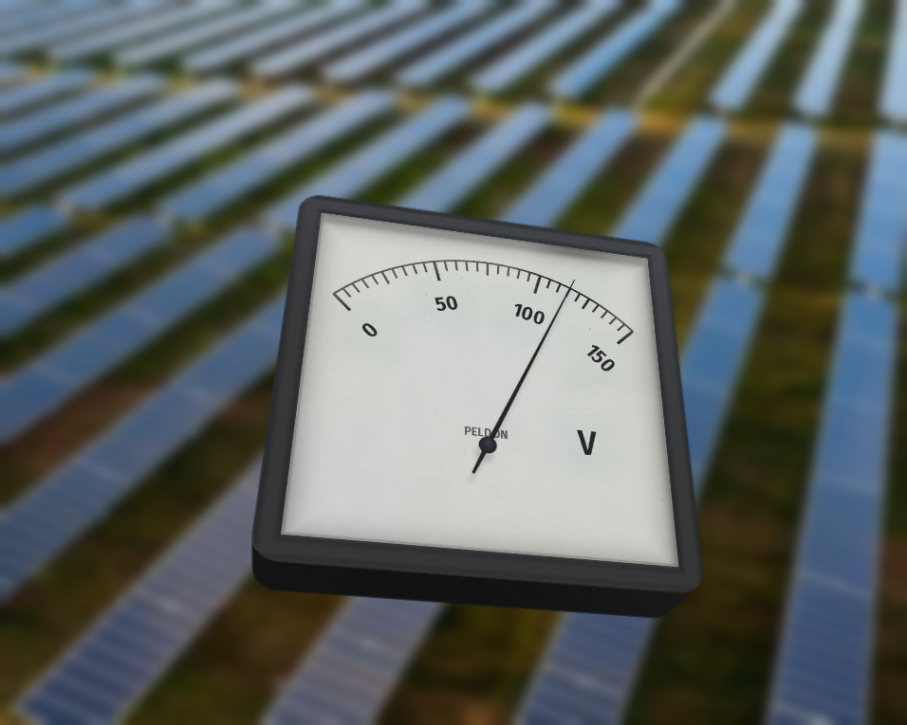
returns value=115 unit=V
